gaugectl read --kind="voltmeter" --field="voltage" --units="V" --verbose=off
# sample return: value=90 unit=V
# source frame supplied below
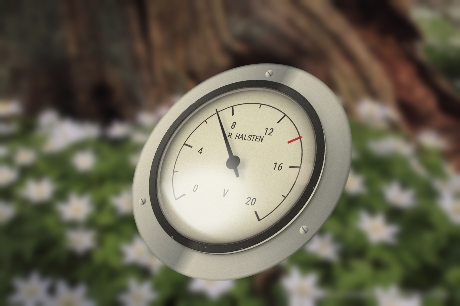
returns value=7 unit=V
